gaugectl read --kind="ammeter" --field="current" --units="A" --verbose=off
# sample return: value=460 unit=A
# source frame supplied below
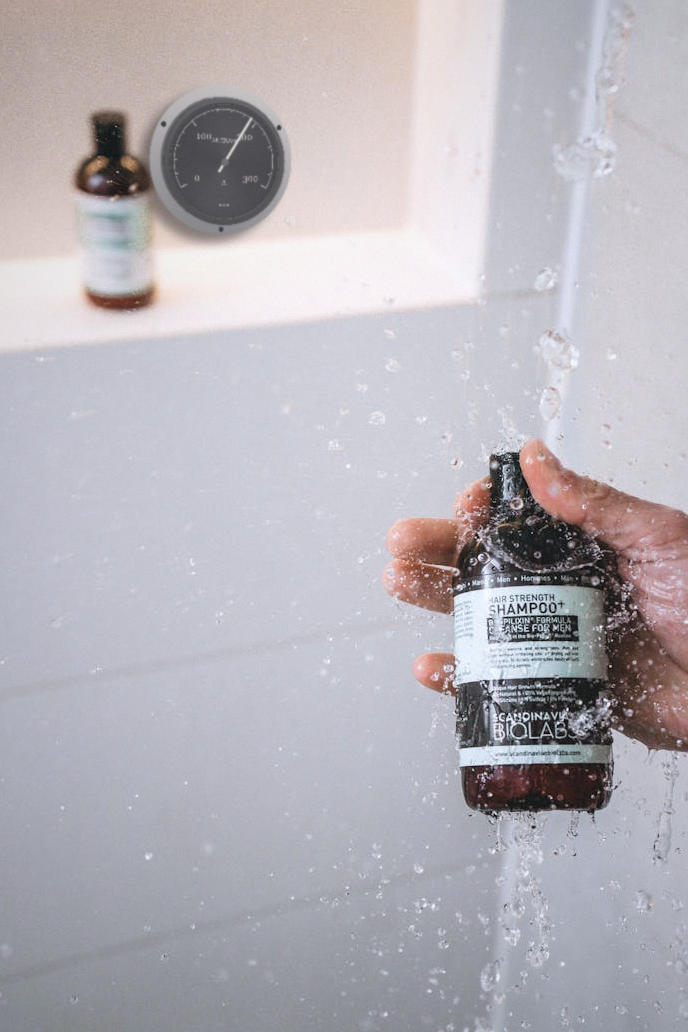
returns value=190 unit=A
